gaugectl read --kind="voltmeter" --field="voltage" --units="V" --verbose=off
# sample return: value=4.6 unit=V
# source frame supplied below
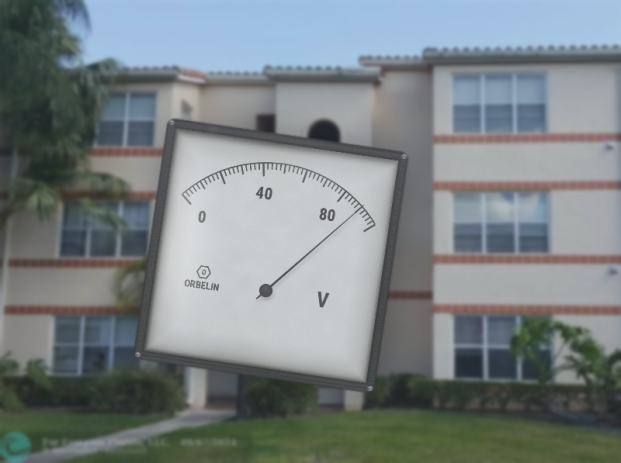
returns value=90 unit=V
